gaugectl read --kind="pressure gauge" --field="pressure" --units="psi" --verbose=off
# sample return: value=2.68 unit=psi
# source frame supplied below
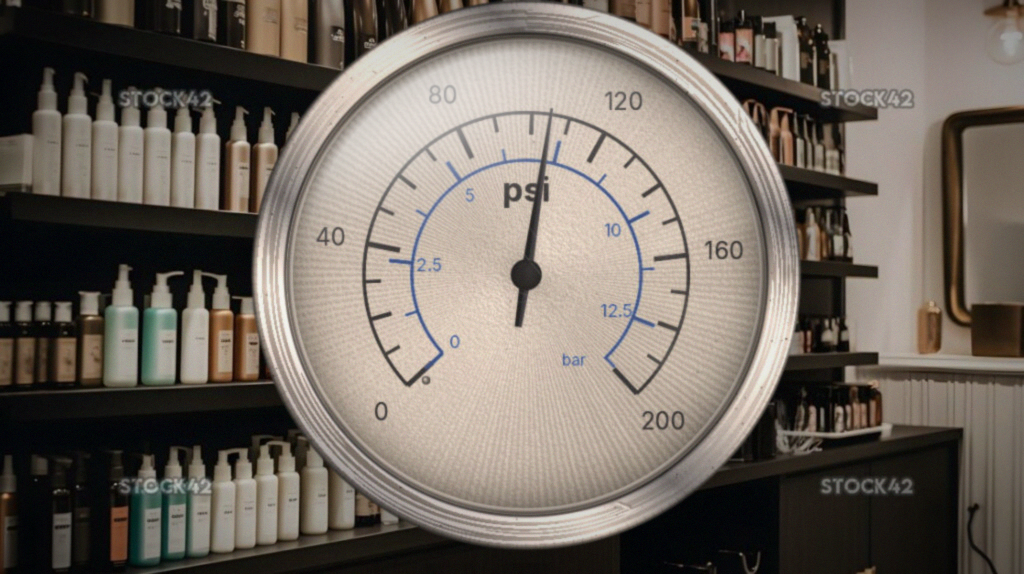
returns value=105 unit=psi
